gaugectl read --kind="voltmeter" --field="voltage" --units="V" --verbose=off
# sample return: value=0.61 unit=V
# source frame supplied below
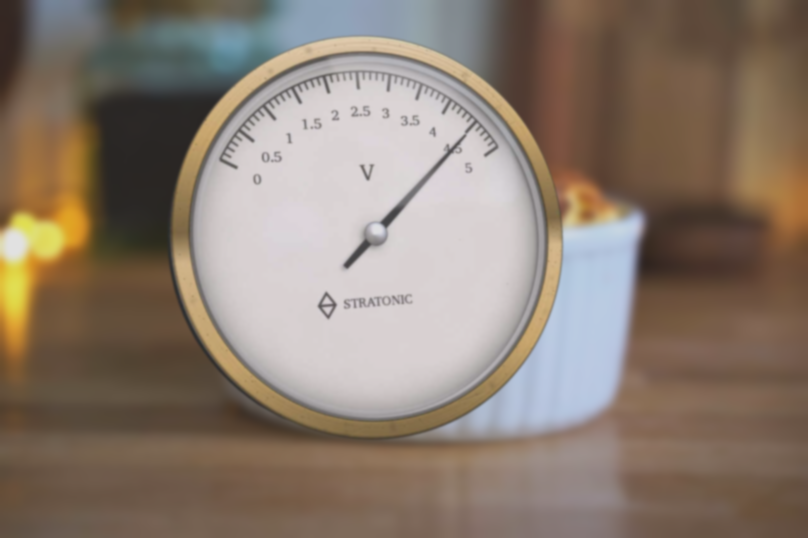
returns value=4.5 unit=V
